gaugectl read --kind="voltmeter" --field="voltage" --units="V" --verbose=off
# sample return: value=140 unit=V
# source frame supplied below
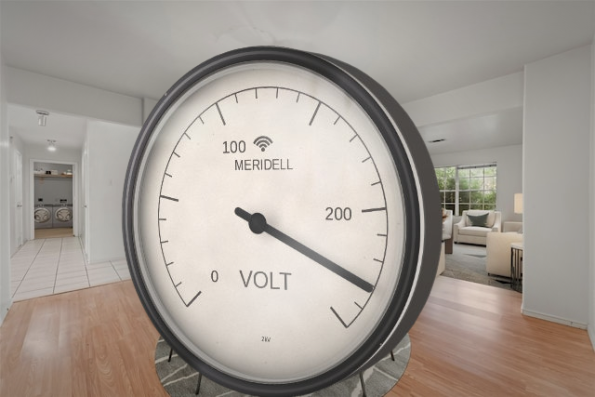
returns value=230 unit=V
